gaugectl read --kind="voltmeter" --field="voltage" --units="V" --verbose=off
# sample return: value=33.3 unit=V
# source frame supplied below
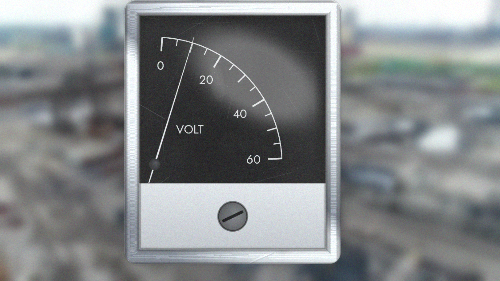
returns value=10 unit=V
